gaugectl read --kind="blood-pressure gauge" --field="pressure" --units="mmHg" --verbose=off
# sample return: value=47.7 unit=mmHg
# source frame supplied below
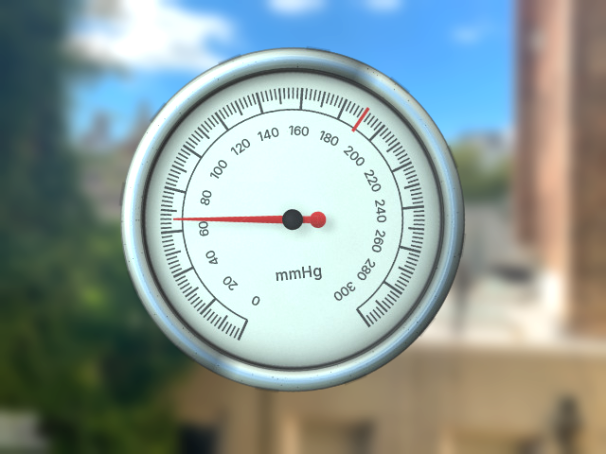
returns value=66 unit=mmHg
